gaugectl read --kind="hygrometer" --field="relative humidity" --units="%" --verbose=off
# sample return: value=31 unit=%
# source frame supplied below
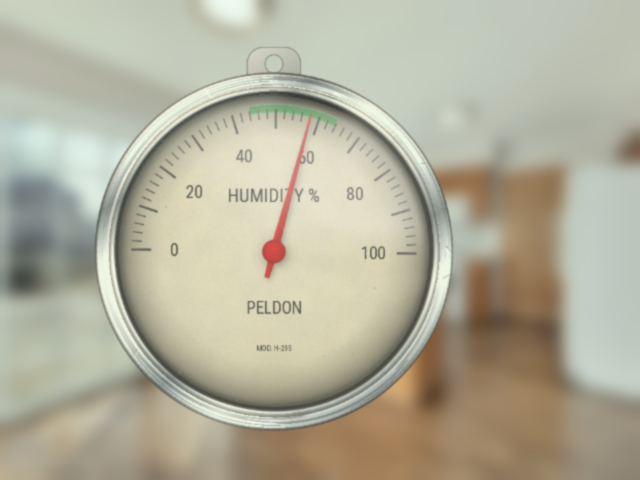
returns value=58 unit=%
